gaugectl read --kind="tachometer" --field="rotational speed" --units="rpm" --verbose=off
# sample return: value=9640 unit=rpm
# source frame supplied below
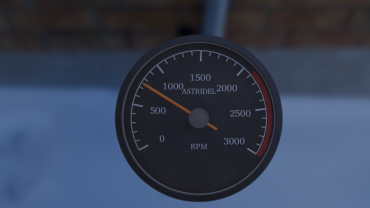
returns value=750 unit=rpm
